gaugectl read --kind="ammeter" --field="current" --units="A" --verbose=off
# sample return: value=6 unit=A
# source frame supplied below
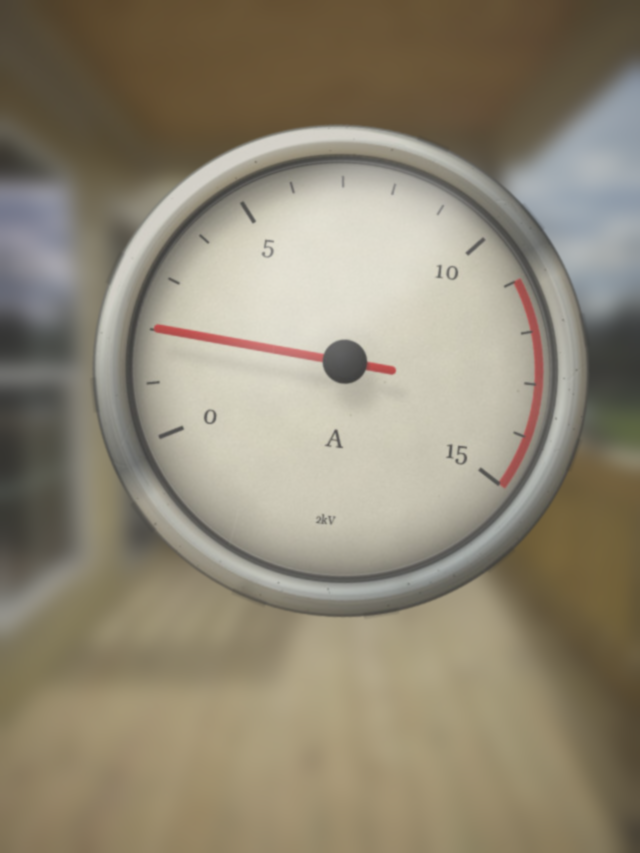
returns value=2 unit=A
